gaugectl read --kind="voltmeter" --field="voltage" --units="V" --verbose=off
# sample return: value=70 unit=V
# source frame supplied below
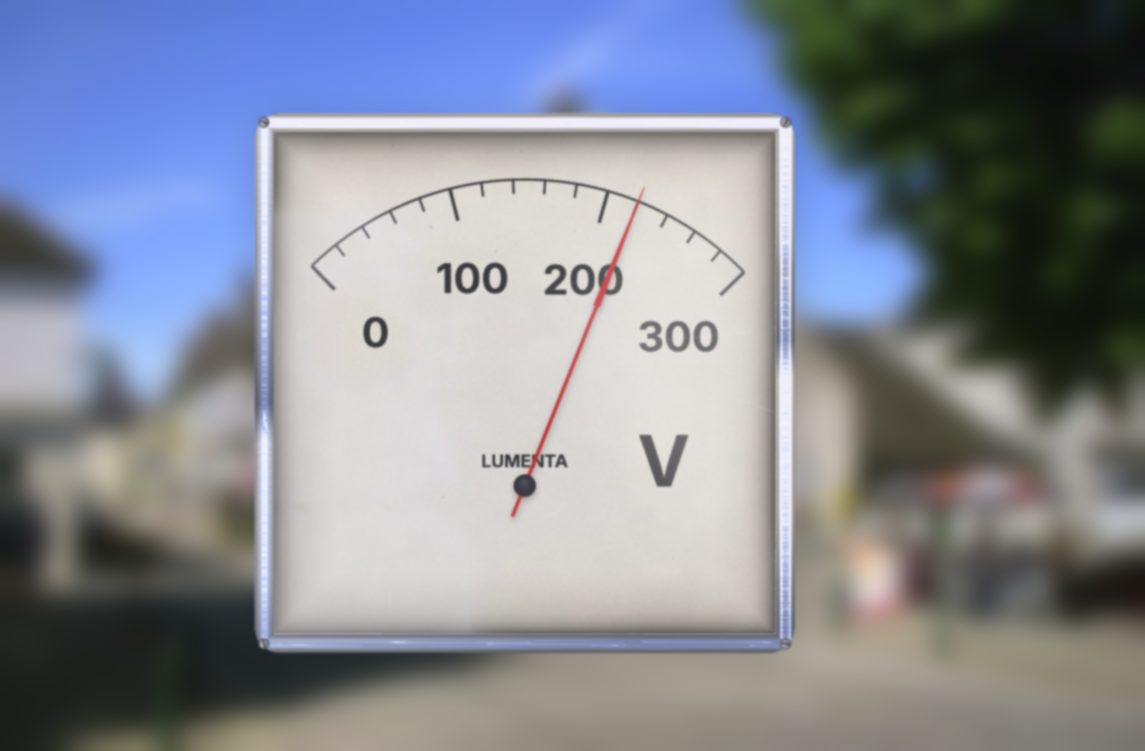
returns value=220 unit=V
